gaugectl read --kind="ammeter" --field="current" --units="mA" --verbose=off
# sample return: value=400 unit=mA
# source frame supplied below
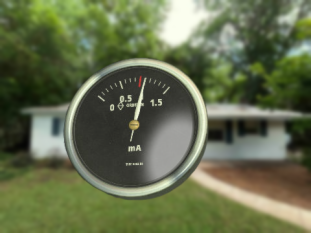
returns value=1 unit=mA
